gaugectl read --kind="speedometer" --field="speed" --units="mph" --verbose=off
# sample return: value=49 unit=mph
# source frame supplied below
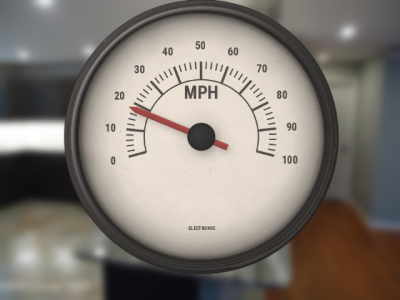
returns value=18 unit=mph
